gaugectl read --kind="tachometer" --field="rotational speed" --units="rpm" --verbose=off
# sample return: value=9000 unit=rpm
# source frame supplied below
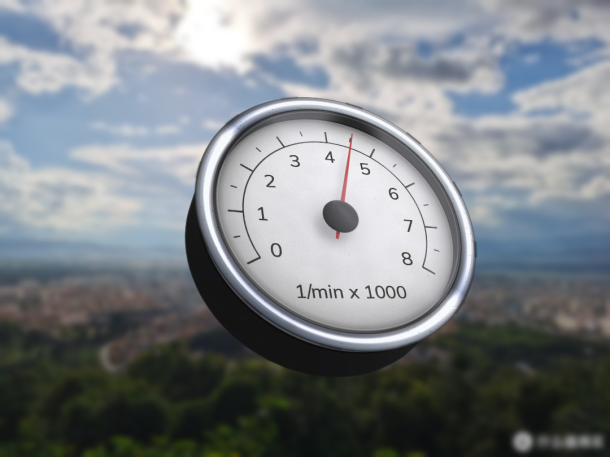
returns value=4500 unit=rpm
